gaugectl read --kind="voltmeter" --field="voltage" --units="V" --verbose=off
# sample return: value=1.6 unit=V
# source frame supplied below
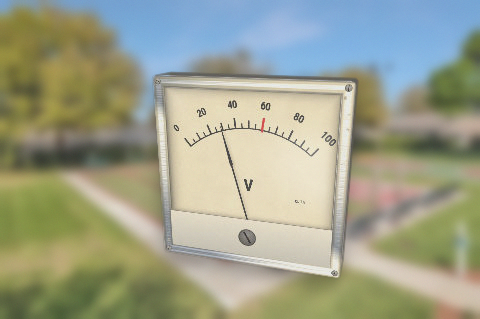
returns value=30 unit=V
